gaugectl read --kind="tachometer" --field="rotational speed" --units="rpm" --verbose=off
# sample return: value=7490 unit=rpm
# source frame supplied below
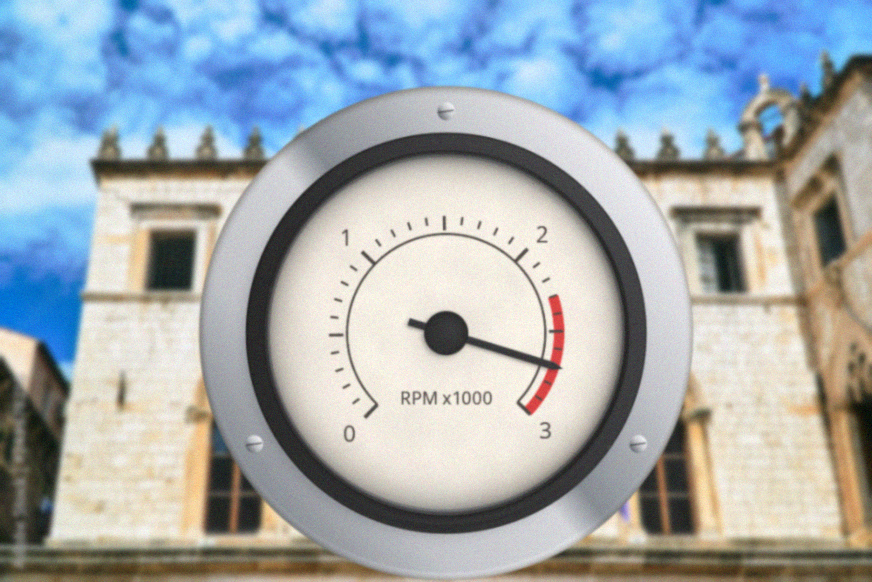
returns value=2700 unit=rpm
